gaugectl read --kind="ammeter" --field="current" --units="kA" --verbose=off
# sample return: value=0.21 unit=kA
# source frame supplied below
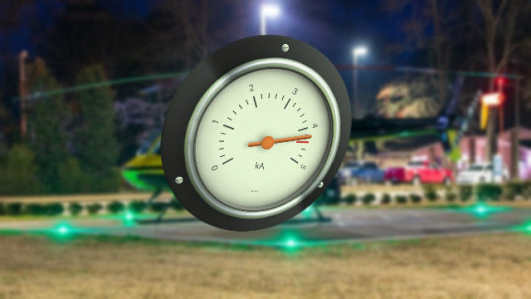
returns value=4.2 unit=kA
